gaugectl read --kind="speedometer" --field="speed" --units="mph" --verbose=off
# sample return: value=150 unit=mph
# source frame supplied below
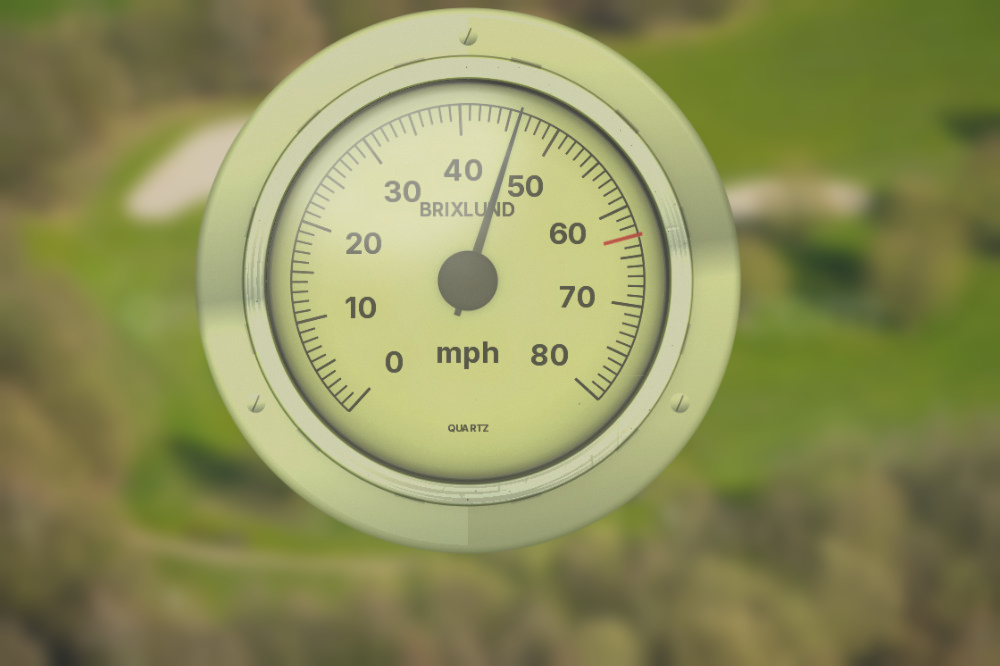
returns value=46 unit=mph
